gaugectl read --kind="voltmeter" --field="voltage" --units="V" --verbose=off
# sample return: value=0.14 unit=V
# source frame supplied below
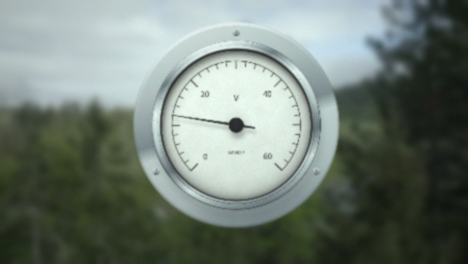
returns value=12 unit=V
